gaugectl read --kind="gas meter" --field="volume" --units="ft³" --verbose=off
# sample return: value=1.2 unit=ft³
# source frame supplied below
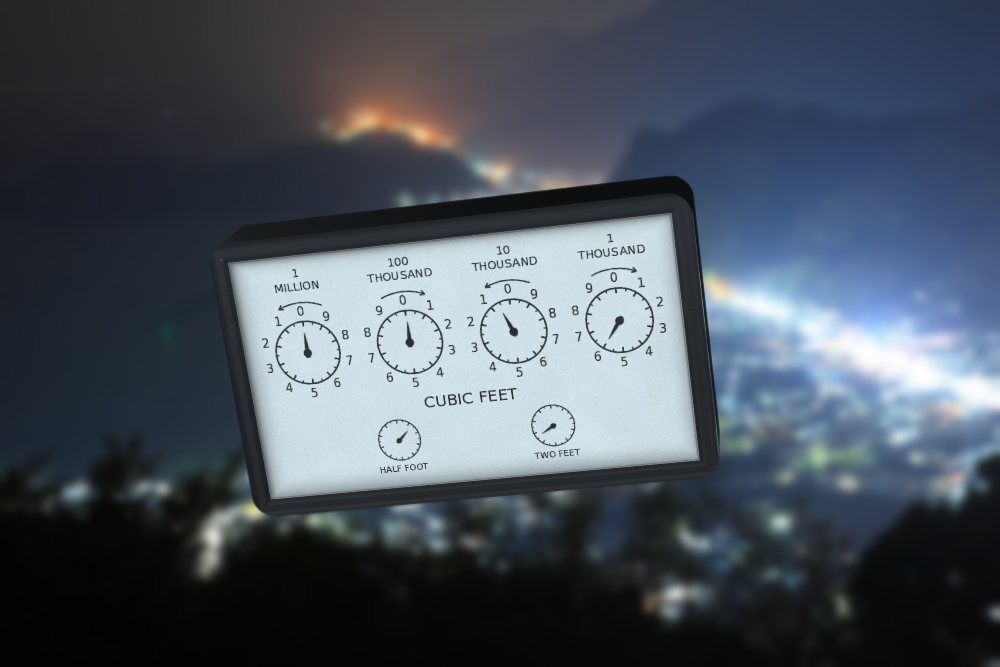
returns value=600 unit=ft³
